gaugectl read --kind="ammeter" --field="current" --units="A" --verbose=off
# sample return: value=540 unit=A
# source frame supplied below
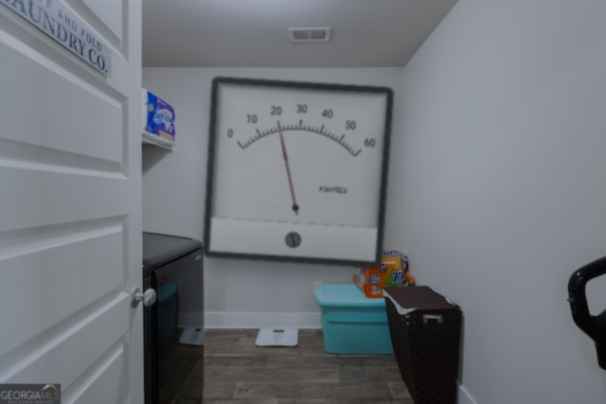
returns value=20 unit=A
